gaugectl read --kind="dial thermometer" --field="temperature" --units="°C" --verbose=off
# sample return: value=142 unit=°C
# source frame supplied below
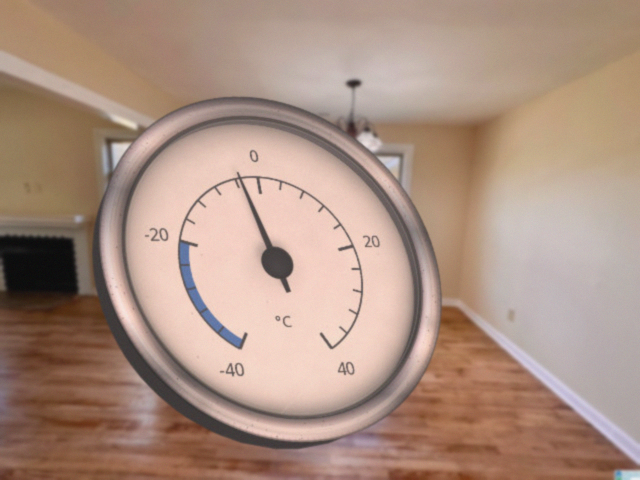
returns value=-4 unit=°C
